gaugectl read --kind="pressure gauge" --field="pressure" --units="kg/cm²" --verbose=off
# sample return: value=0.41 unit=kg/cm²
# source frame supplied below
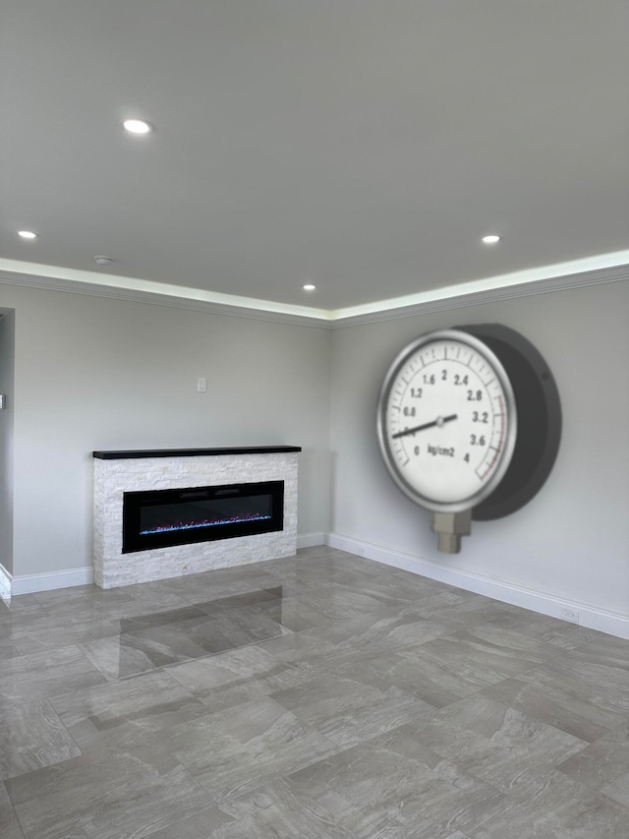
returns value=0.4 unit=kg/cm²
